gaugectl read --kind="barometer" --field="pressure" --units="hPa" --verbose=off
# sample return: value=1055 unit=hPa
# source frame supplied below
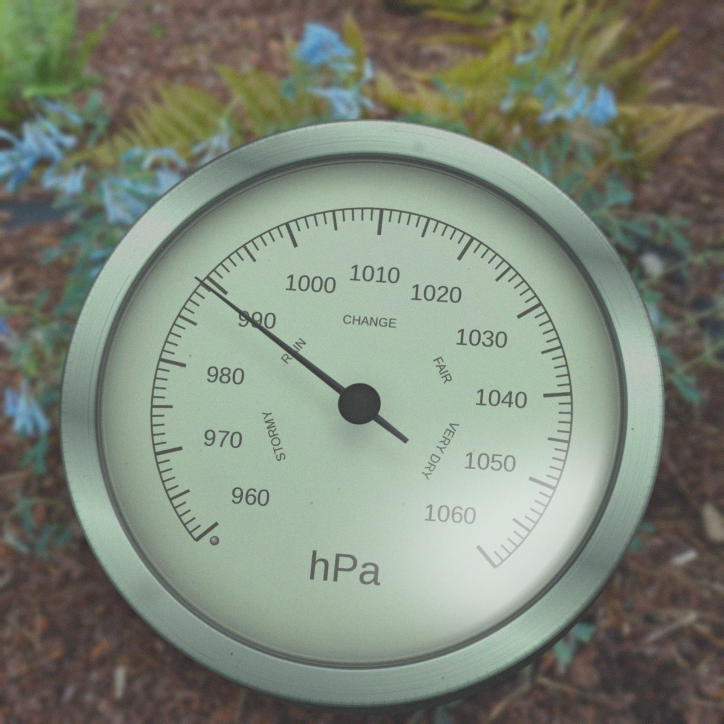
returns value=989 unit=hPa
